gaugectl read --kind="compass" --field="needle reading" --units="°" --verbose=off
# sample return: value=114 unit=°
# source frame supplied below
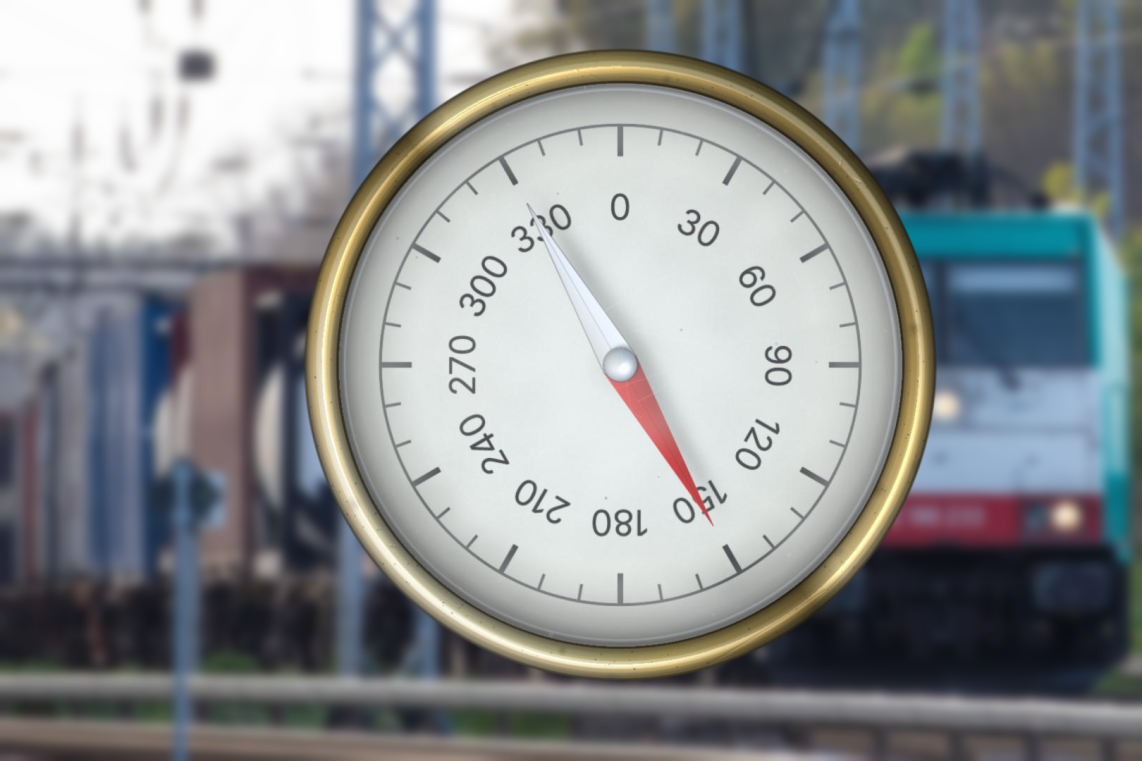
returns value=150 unit=°
